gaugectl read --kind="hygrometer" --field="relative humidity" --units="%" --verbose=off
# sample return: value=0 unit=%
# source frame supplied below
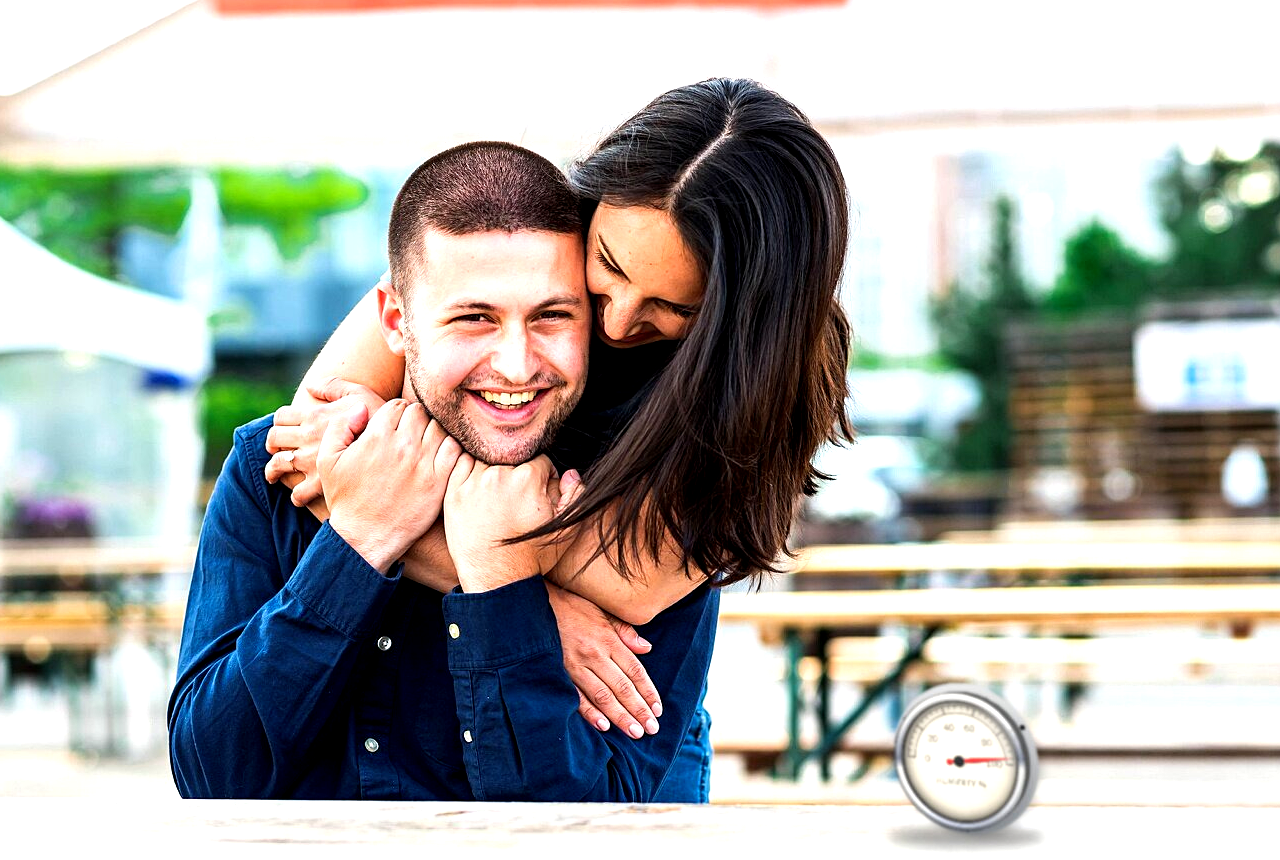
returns value=96 unit=%
